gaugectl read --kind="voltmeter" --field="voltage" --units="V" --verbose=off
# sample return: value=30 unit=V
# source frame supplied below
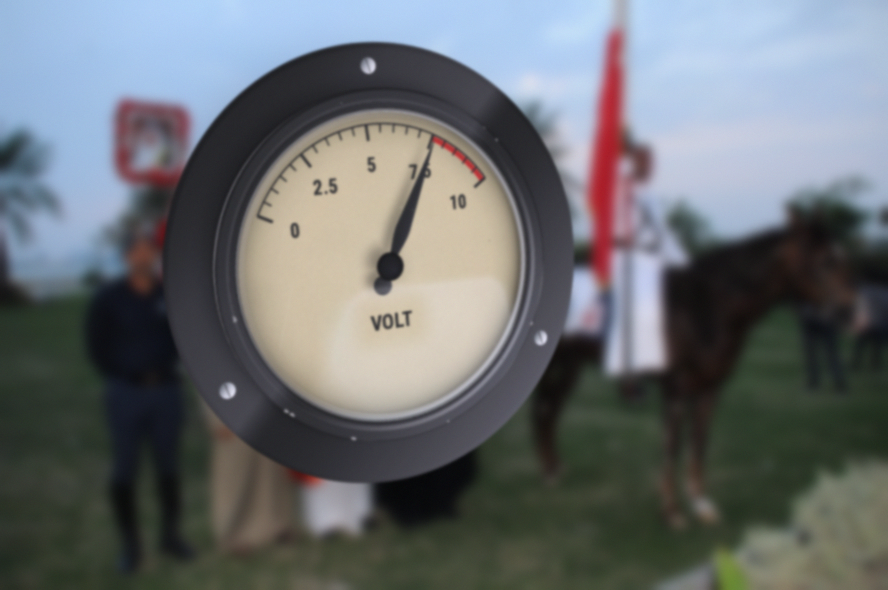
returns value=7.5 unit=V
